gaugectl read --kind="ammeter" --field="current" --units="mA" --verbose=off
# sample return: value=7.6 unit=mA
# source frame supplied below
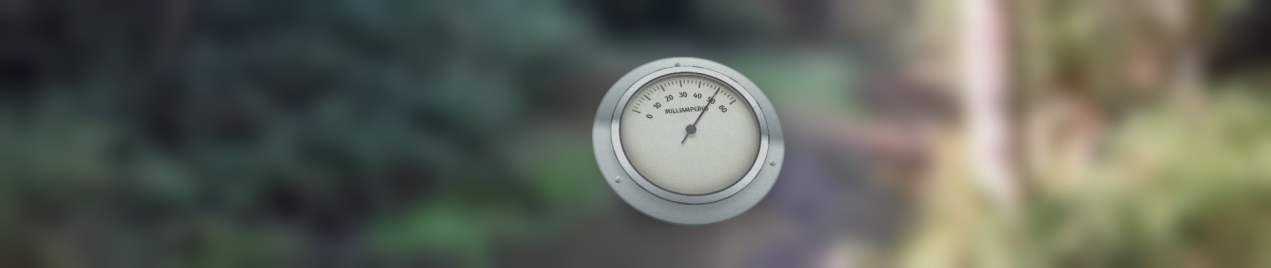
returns value=50 unit=mA
